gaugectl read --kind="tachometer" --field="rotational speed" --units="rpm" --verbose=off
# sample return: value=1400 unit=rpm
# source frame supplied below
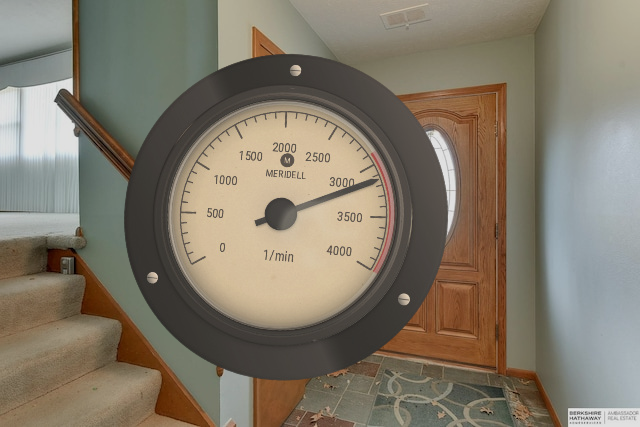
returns value=3150 unit=rpm
